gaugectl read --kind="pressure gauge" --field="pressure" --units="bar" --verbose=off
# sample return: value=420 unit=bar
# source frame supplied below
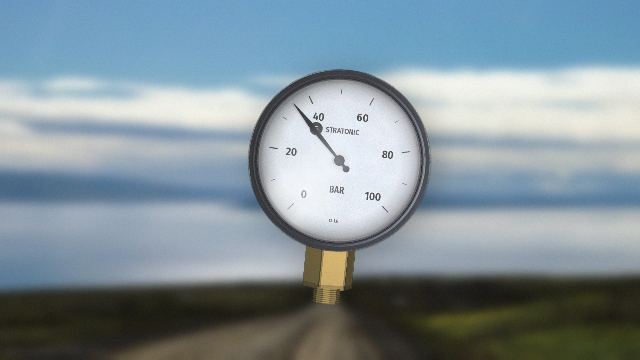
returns value=35 unit=bar
